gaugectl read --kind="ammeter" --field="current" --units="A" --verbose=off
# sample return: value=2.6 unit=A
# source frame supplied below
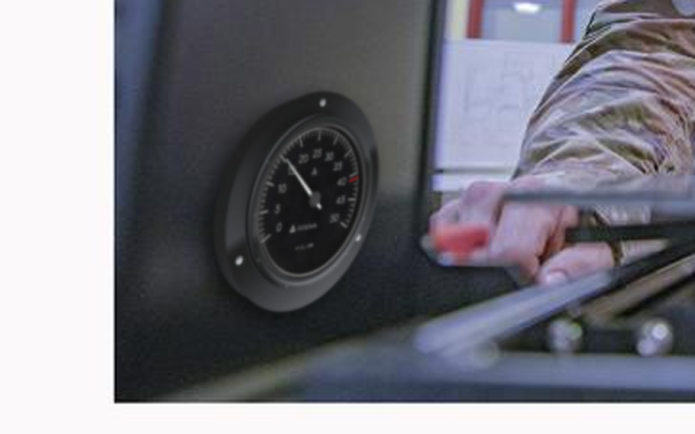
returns value=15 unit=A
